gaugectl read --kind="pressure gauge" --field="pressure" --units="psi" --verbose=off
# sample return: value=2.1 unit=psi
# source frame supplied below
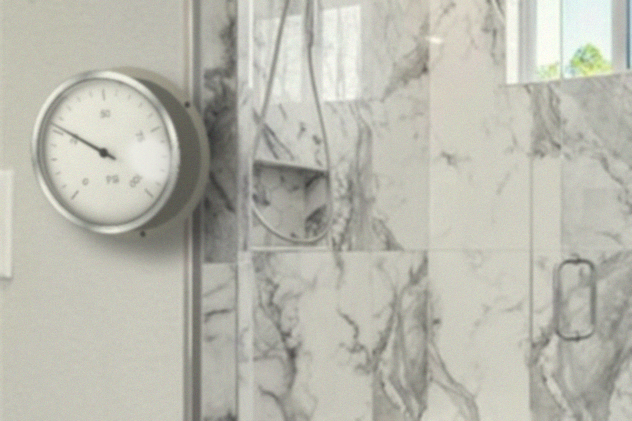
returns value=27.5 unit=psi
